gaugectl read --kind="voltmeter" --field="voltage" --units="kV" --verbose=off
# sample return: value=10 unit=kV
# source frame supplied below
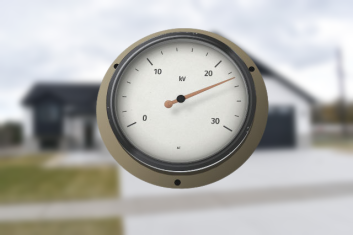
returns value=23 unit=kV
